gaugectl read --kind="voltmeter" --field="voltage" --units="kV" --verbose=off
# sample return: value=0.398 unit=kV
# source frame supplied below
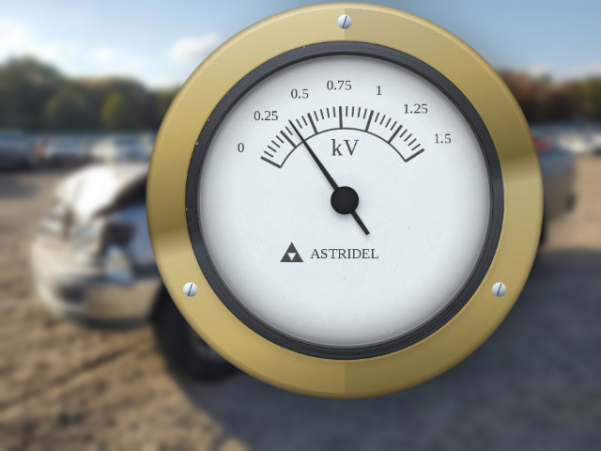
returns value=0.35 unit=kV
